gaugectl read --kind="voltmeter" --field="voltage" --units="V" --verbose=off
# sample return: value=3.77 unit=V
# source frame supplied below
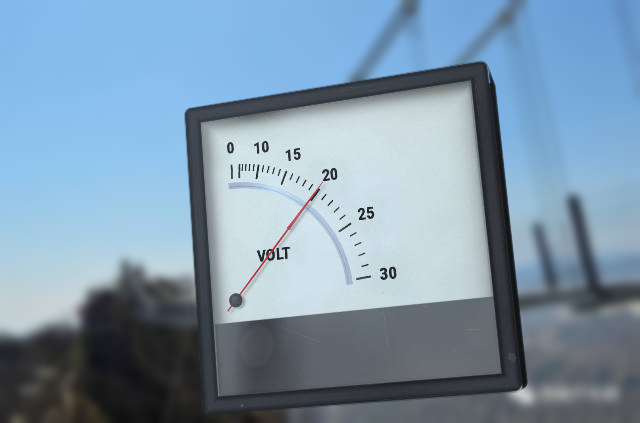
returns value=20 unit=V
